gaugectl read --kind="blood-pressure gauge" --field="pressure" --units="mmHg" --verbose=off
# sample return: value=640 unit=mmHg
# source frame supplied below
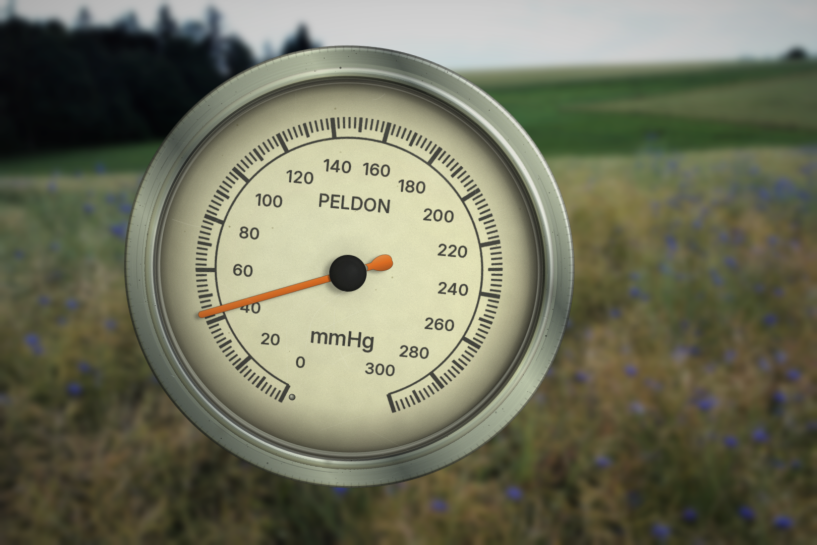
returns value=44 unit=mmHg
